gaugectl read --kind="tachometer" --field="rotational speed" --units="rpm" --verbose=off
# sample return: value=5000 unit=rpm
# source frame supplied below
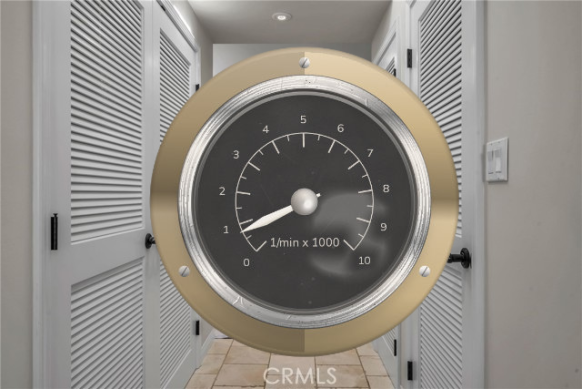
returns value=750 unit=rpm
